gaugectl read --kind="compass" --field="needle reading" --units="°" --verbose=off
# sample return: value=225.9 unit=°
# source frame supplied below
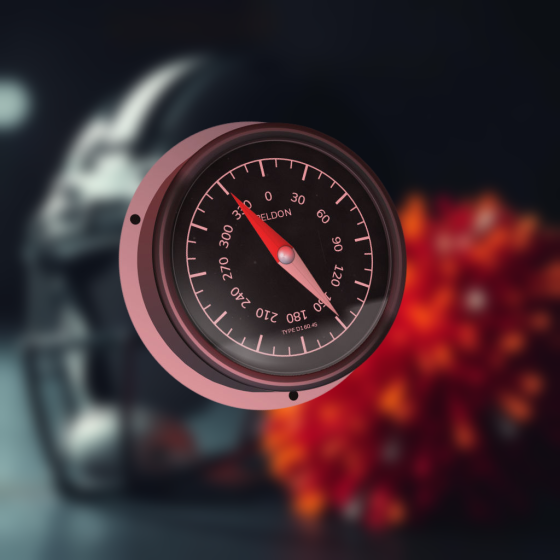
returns value=330 unit=°
